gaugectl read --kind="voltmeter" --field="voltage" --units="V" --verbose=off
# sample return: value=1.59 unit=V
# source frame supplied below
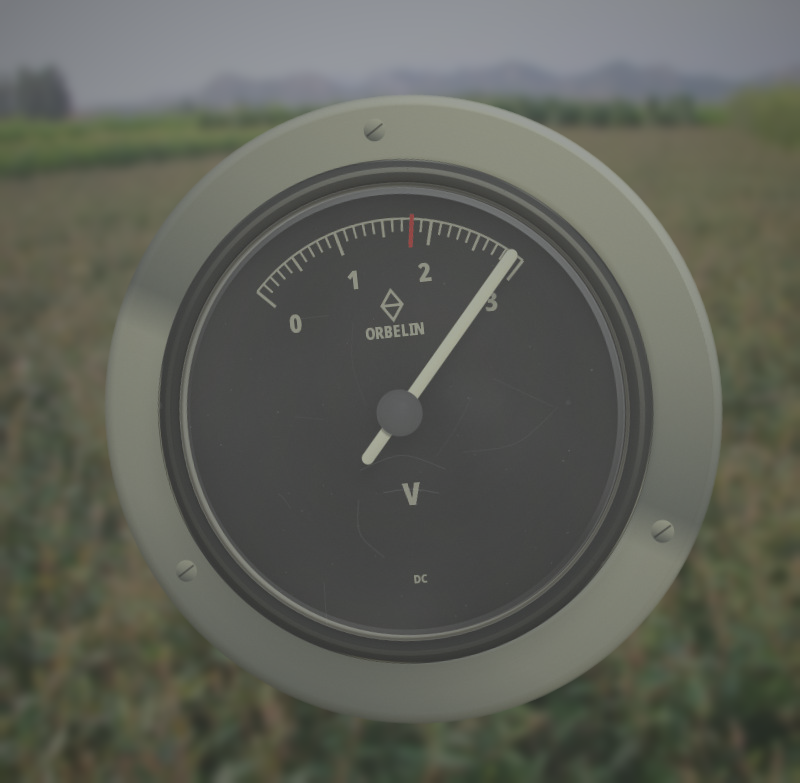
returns value=2.9 unit=V
